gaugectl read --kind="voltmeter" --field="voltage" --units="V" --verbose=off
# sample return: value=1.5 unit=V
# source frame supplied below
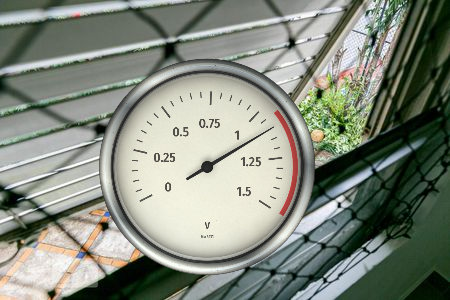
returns value=1.1 unit=V
